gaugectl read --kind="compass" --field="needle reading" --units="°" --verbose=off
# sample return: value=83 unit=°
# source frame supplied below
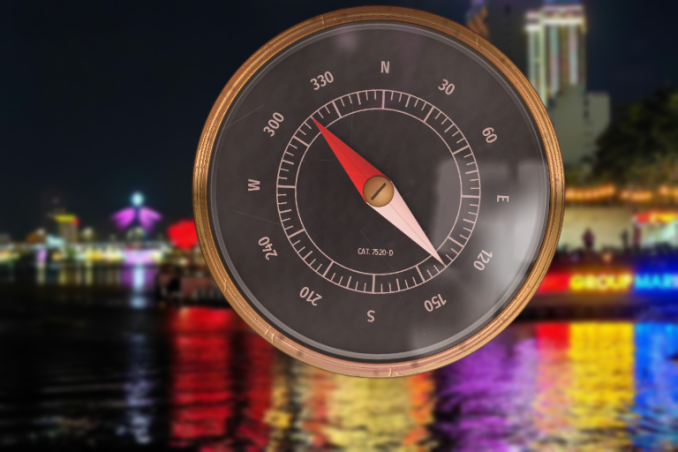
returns value=315 unit=°
